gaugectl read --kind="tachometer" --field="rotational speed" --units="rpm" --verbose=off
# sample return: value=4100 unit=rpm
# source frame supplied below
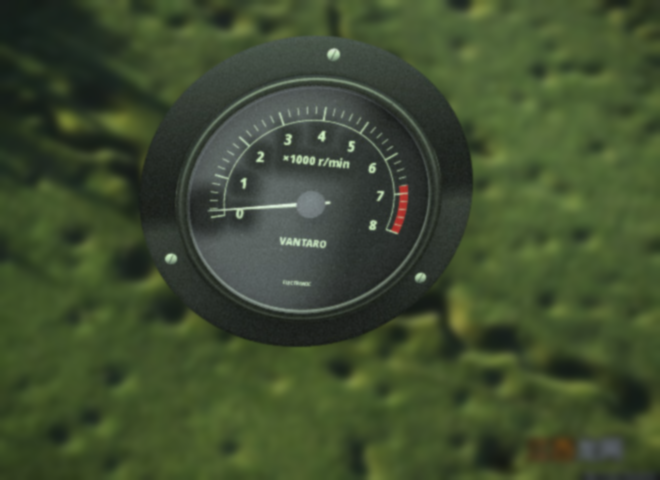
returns value=200 unit=rpm
